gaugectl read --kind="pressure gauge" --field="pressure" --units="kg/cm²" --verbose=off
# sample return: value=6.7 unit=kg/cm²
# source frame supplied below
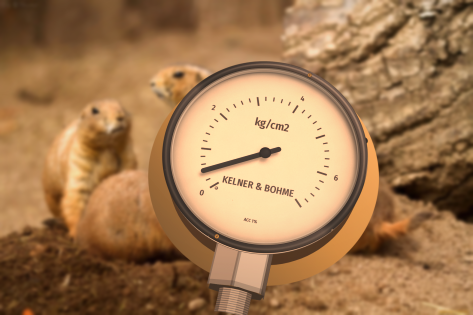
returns value=0.4 unit=kg/cm²
